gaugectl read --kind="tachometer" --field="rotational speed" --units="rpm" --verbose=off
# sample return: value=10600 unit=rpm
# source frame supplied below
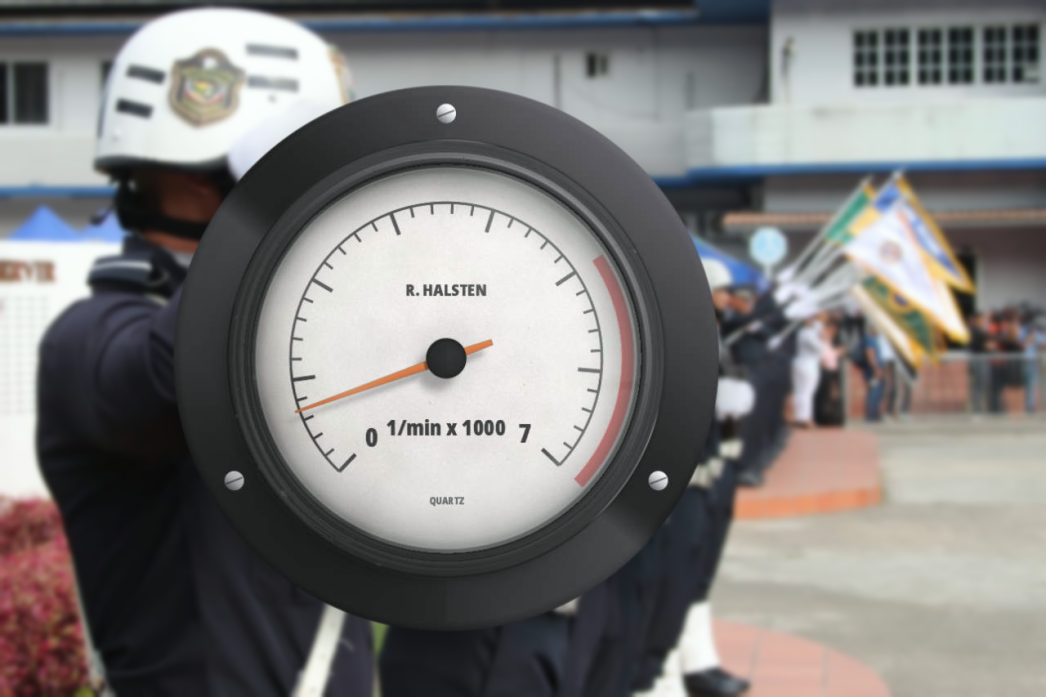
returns value=700 unit=rpm
